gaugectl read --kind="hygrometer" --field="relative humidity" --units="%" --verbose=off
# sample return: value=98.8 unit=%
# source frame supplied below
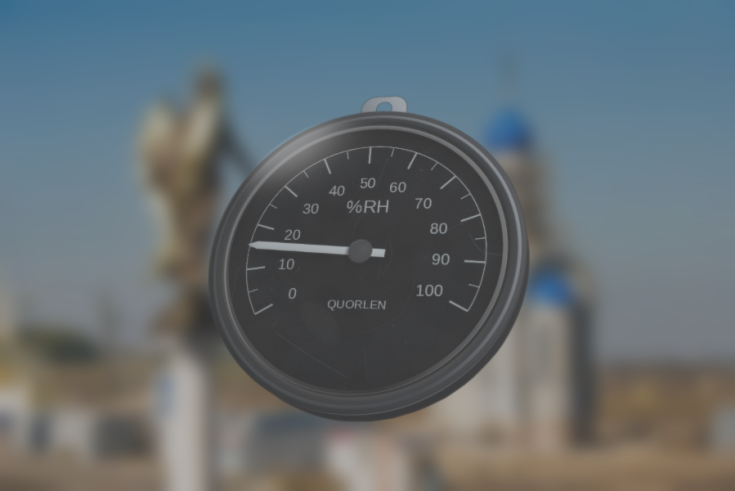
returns value=15 unit=%
